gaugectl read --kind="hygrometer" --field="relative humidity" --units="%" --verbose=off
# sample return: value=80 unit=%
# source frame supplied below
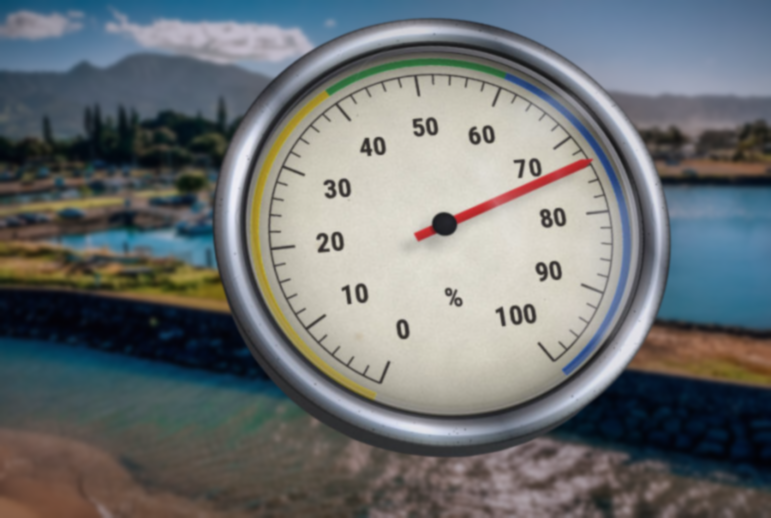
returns value=74 unit=%
